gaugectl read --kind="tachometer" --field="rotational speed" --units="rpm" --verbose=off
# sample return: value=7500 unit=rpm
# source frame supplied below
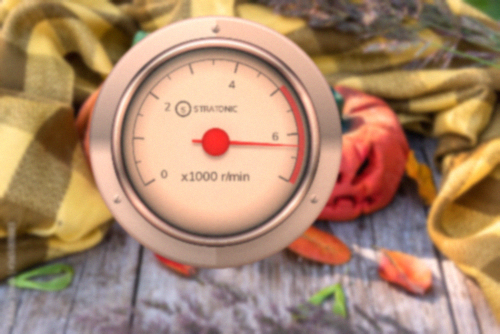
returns value=6250 unit=rpm
